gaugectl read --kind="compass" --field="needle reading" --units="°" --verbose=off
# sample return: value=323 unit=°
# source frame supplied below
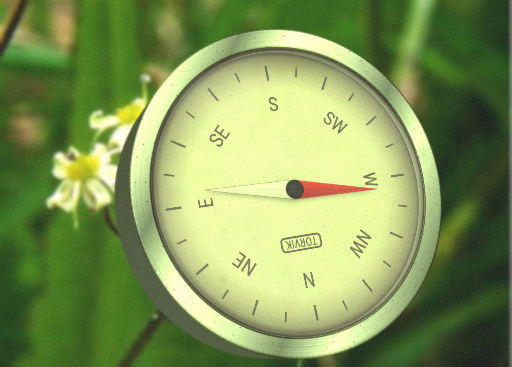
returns value=277.5 unit=°
